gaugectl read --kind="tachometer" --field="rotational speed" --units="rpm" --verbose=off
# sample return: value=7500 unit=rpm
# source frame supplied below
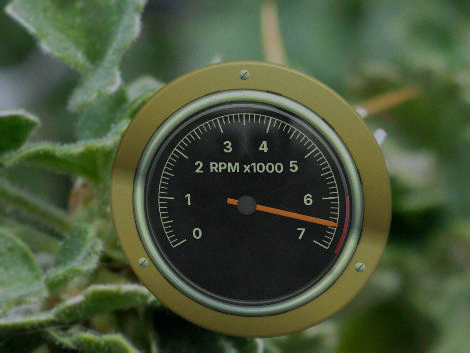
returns value=6500 unit=rpm
